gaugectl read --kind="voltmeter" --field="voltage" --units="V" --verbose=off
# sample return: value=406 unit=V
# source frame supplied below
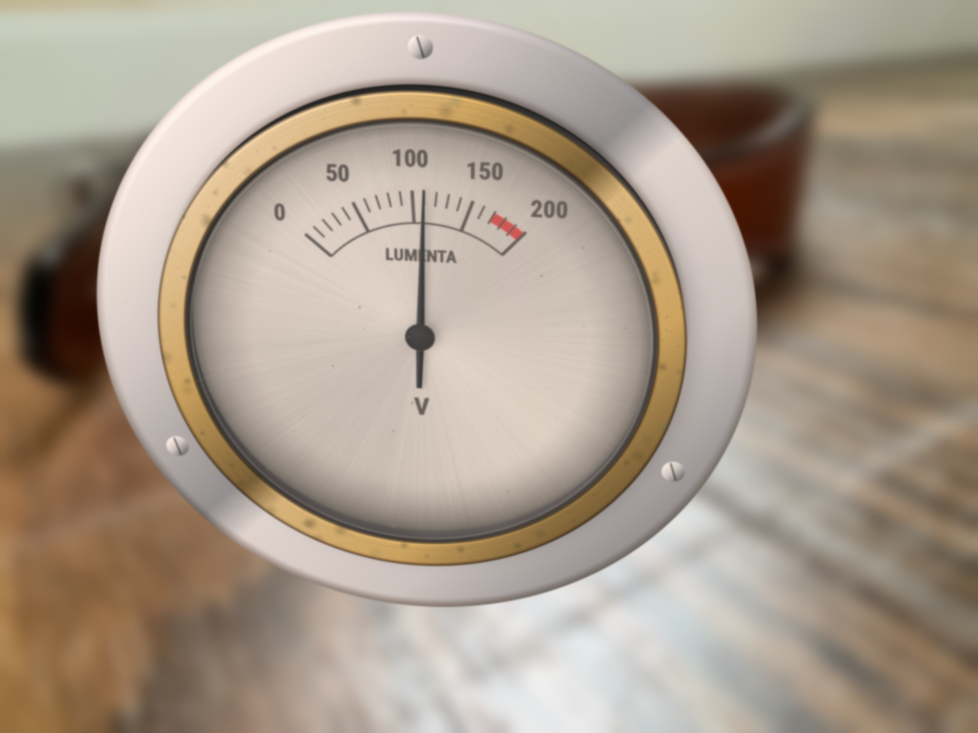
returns value=110 unit=V
